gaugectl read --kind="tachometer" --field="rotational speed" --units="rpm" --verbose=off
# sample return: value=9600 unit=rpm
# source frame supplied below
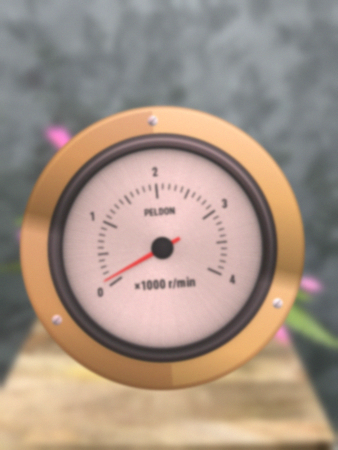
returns value=100 unit=rpm
